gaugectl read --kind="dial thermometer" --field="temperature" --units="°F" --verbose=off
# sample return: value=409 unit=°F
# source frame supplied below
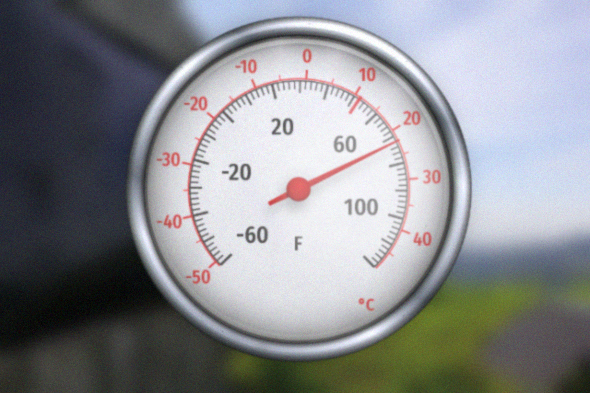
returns value=72 unit=°F
